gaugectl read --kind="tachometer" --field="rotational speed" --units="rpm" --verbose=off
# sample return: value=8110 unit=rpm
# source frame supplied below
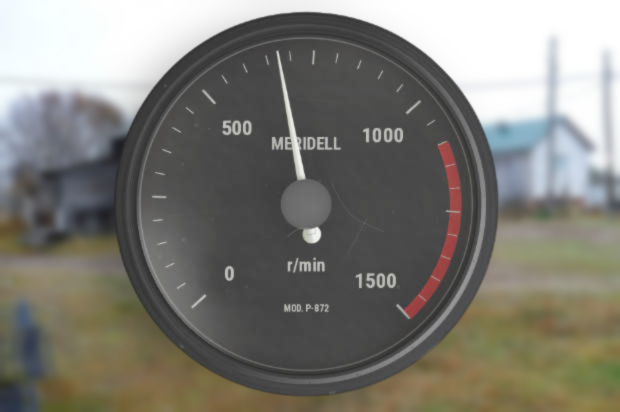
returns value=675 unit=rpm
